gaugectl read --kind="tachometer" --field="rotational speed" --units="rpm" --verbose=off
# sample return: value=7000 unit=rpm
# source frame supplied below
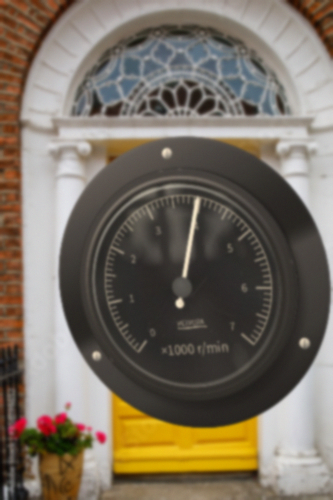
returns value=4000 unit=rpm
